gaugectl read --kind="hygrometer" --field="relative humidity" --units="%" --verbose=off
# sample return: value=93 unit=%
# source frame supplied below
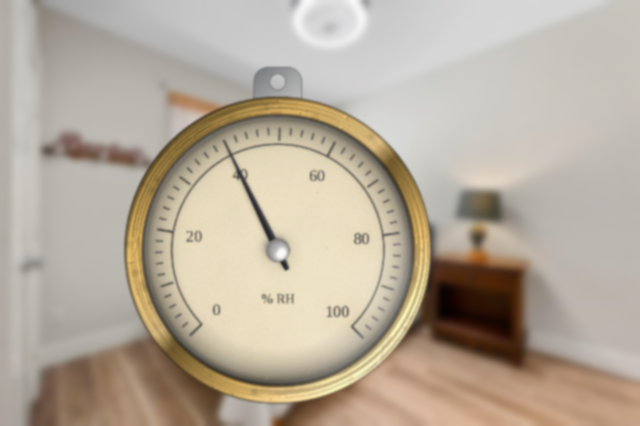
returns value=40 unit=%
